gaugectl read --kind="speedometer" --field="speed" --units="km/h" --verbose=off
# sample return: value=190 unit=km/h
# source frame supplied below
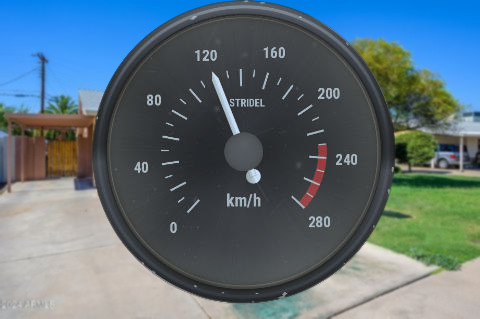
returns value=120 unit=km/h
